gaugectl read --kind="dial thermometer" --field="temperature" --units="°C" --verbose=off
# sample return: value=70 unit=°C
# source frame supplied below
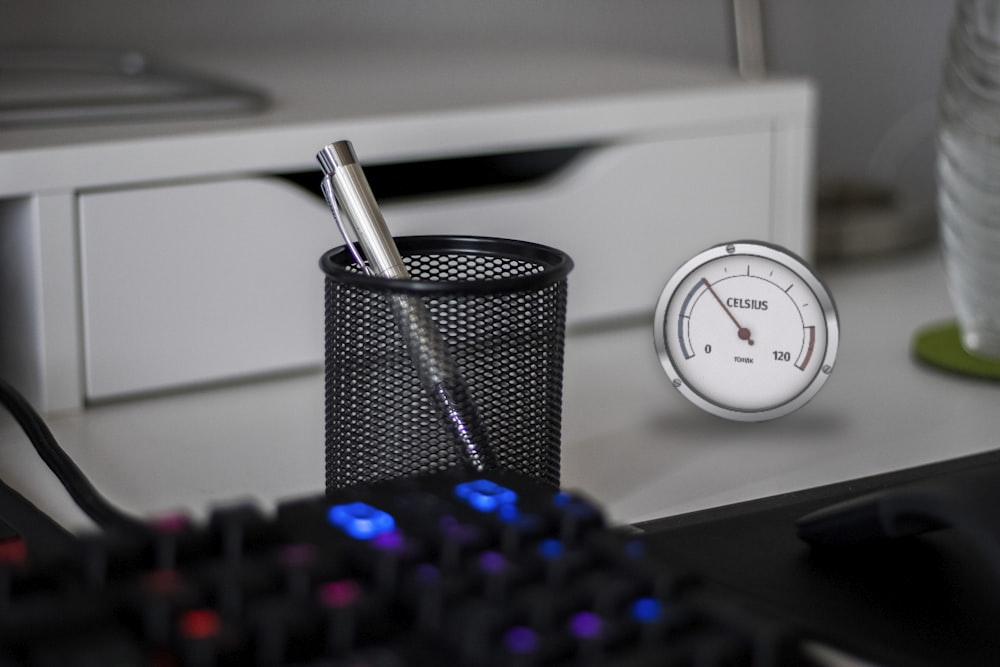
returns value=40 unit=°C
